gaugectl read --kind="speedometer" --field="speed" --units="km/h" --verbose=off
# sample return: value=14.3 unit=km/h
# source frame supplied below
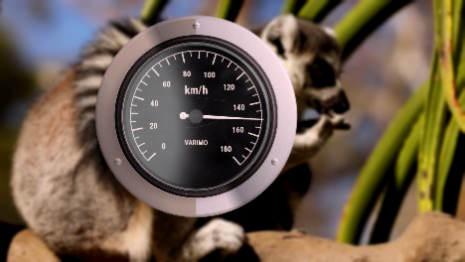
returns value=150 unit=km/h
